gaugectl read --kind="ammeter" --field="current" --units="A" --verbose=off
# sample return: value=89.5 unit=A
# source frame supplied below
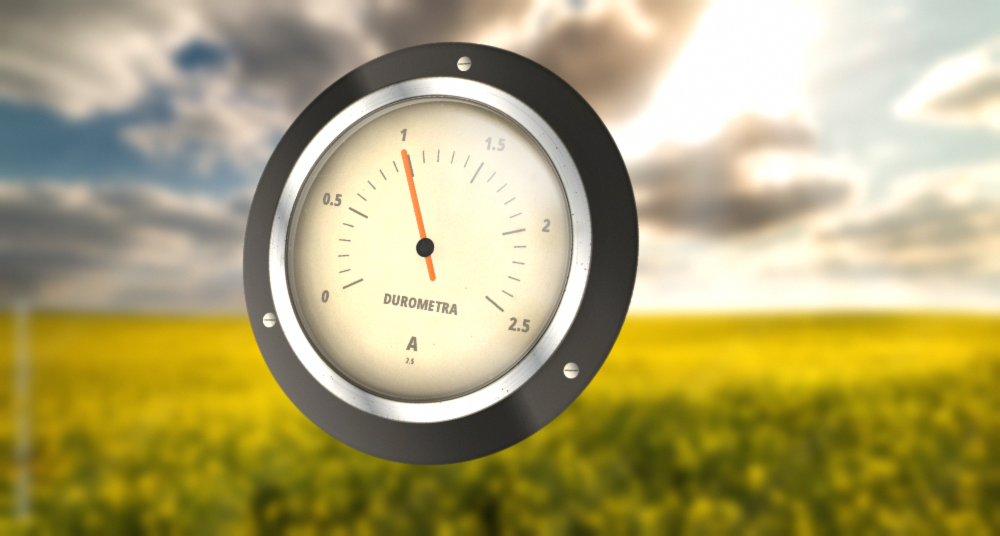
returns value=1 unit=A
